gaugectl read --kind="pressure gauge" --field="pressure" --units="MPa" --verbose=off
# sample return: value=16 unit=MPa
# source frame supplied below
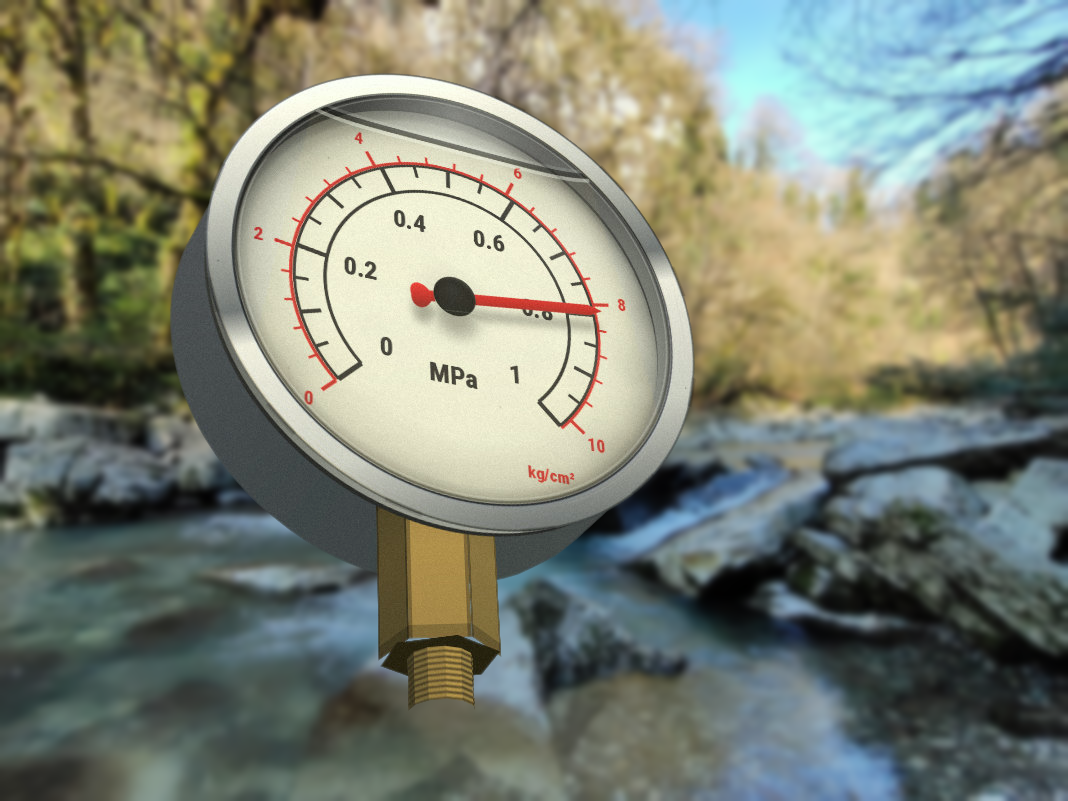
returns value=0.8 unit=MPa
